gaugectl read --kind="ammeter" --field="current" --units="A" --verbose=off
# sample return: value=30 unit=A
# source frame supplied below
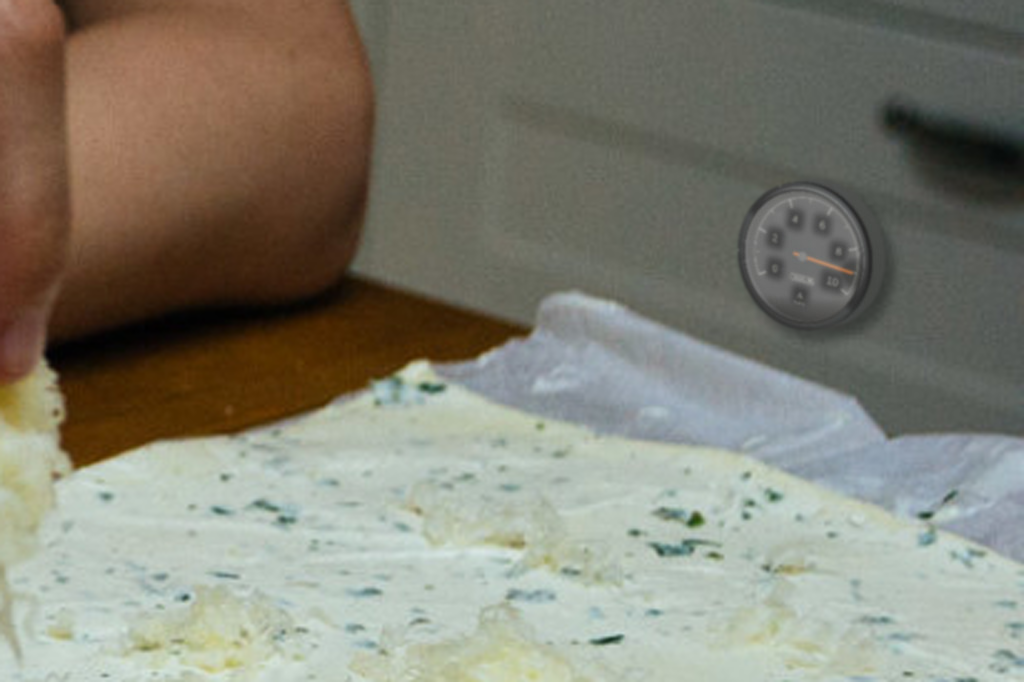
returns value=9 unit=A
